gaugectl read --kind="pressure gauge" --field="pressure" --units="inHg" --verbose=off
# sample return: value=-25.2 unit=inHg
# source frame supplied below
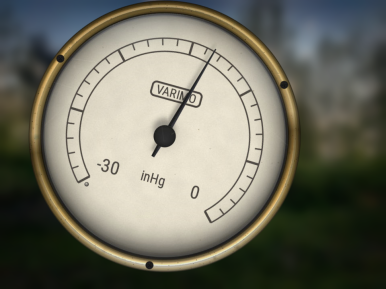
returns value=-13.5 unit=inHg
